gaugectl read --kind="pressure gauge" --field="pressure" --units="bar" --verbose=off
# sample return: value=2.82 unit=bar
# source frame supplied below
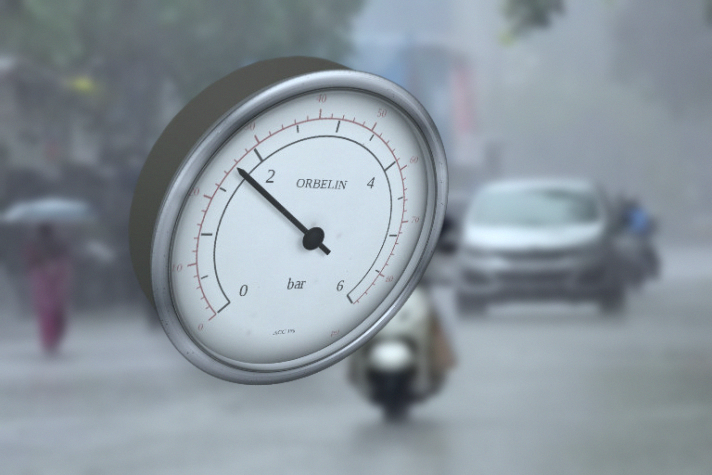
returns value=1.75 unit=bar
